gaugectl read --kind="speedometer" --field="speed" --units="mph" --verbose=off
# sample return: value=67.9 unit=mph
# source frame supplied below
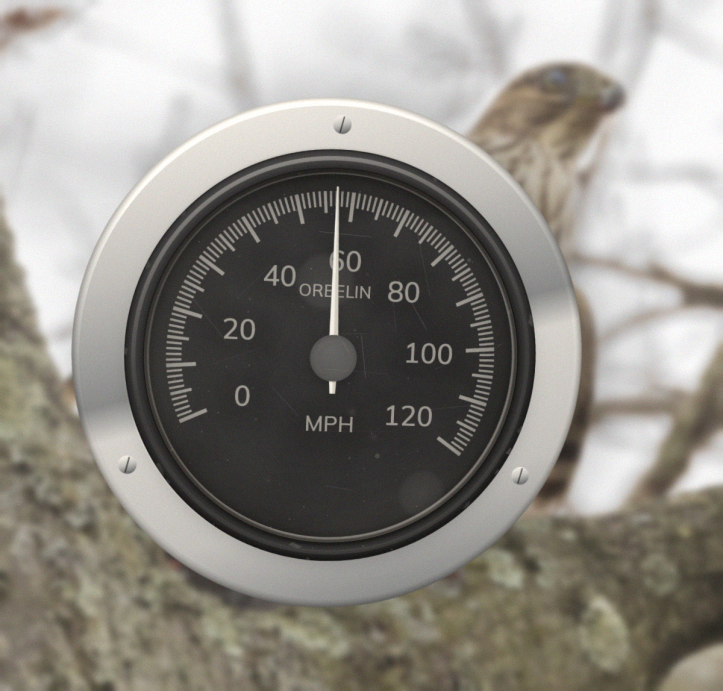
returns value=57 unit=mph
